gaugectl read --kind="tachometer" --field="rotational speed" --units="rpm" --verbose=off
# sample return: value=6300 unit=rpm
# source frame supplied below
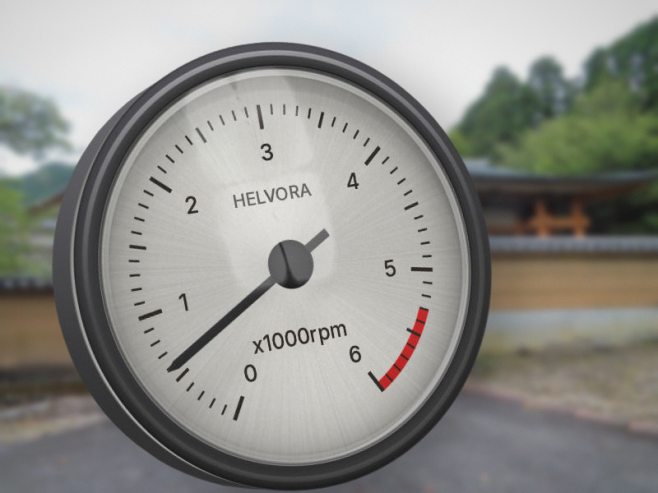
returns value=600 unit=rpm
